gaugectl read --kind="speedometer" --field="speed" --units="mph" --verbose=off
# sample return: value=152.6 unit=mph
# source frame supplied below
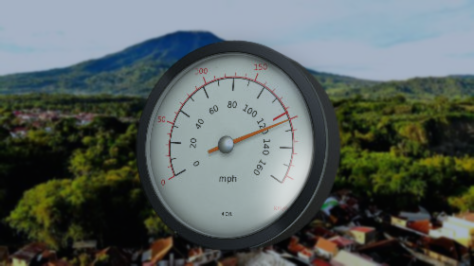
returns value=125 unit=mph
